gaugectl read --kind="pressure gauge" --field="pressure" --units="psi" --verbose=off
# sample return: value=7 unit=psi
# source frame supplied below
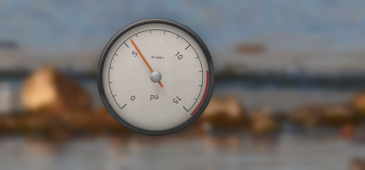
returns value=5.5 unit=psi
